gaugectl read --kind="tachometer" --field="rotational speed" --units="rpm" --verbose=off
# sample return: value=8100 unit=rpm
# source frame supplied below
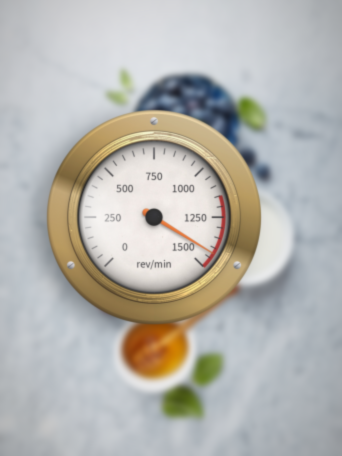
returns value=1425 unit=rpm
